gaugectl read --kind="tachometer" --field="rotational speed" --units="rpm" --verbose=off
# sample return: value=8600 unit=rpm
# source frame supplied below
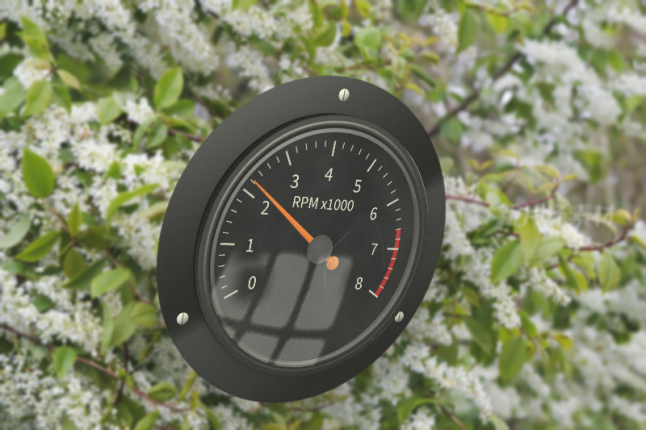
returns value=2200 unit=rpm
